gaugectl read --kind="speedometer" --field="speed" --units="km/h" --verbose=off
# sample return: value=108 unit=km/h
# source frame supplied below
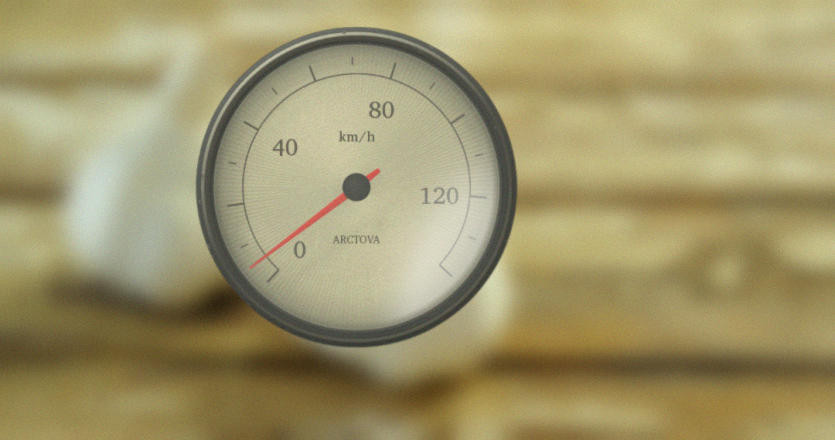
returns value=5 unit=km/h
